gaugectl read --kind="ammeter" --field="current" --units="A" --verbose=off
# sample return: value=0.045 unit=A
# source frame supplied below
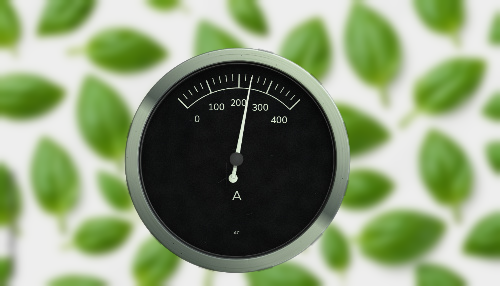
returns value=240 unit=A
